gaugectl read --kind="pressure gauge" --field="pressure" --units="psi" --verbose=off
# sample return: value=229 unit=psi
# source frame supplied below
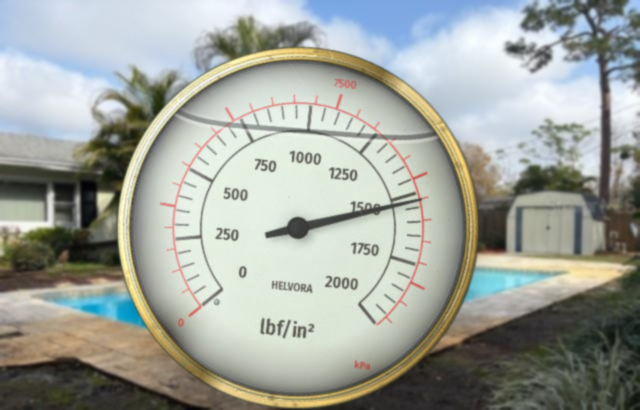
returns value=1525 unit=psi
